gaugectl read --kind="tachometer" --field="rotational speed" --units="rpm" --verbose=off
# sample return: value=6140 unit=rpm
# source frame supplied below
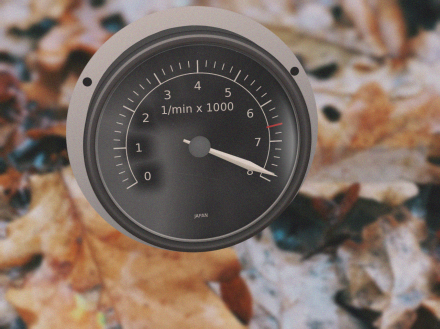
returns value=7800 unit=rpm
